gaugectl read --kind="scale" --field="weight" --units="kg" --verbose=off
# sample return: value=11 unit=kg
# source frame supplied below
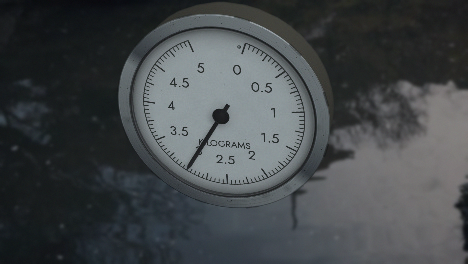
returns value=3 unit=kg
